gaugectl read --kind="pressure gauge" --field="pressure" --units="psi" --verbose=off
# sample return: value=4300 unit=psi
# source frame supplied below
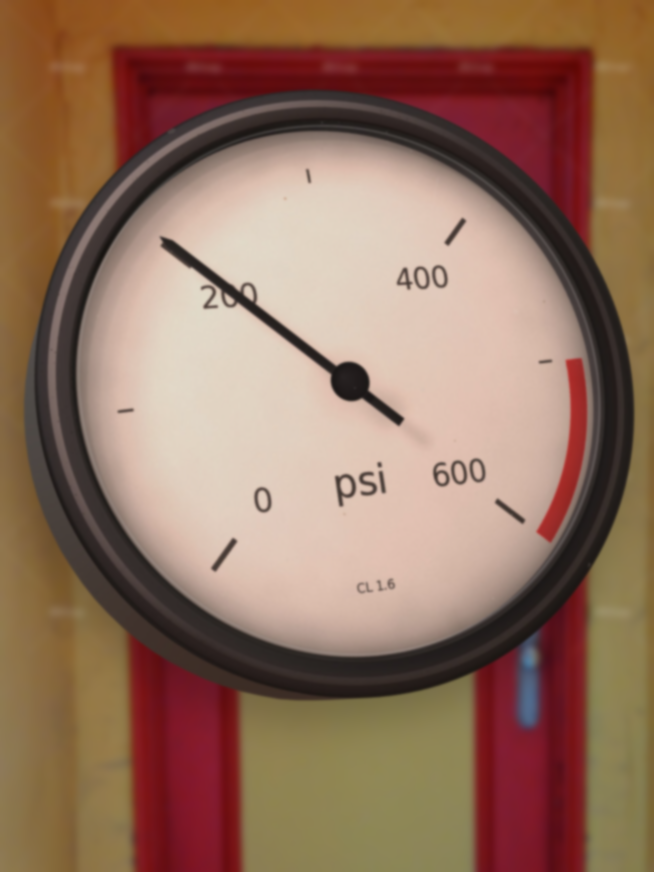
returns value=200 unit=psi
